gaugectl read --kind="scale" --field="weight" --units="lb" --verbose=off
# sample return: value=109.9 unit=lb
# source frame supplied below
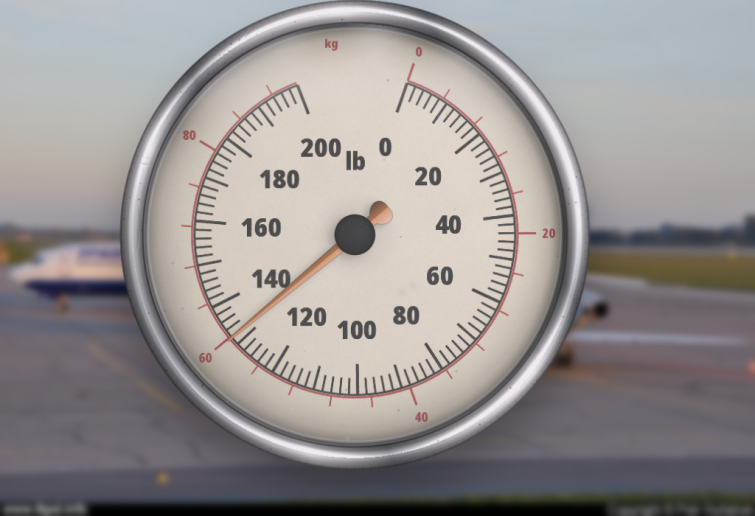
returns value=132 unit=lb
